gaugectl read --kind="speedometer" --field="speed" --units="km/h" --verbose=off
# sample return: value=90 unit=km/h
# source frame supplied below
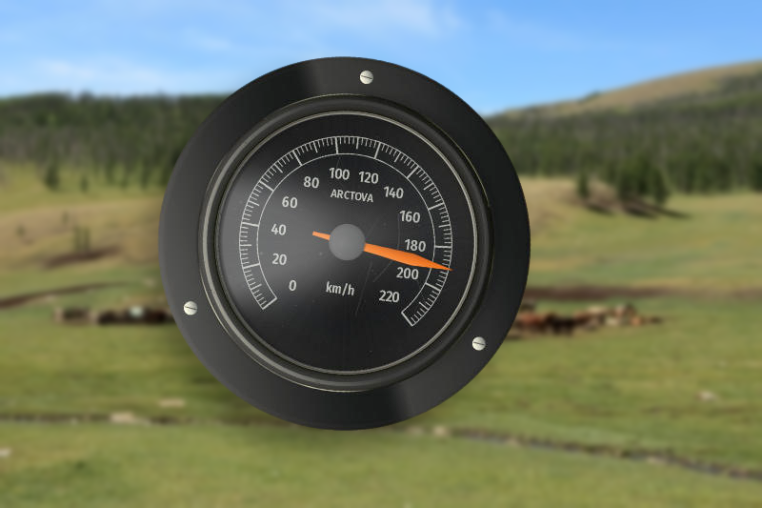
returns value=190 unit=km/h
